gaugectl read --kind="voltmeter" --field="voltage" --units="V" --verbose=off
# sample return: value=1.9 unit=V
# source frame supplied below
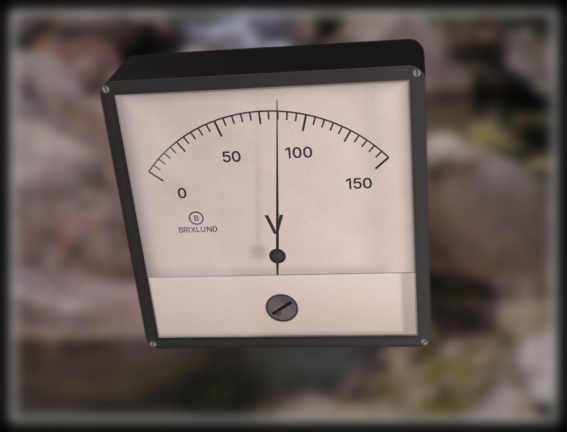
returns value=85 unit=V
